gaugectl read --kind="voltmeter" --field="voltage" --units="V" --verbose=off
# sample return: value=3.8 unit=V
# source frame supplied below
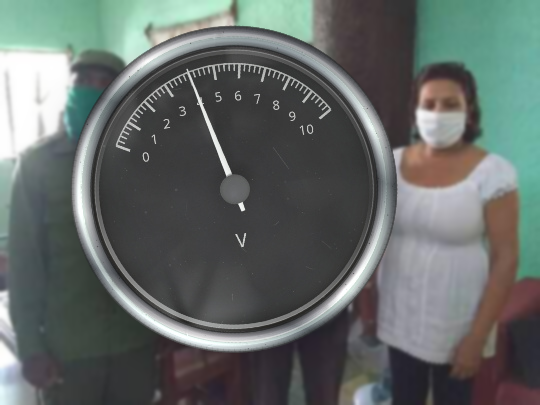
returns value=4 unit=V
